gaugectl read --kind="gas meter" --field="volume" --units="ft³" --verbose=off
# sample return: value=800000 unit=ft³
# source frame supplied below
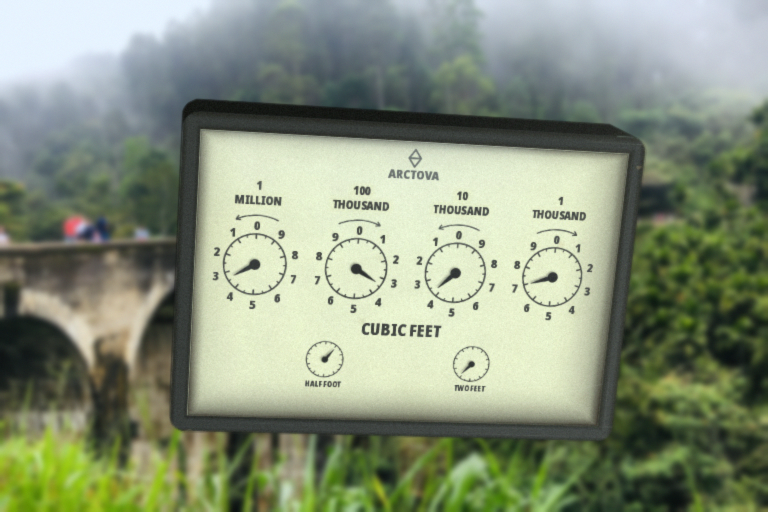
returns value=333700 unit=ft³
